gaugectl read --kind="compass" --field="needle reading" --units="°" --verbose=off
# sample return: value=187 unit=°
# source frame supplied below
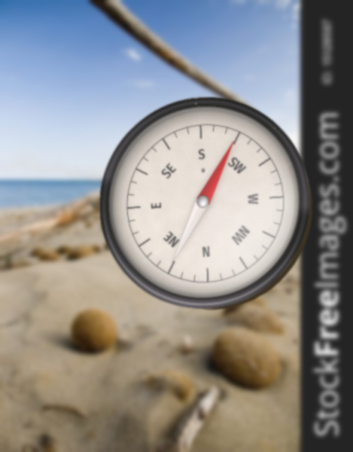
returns value=210 unit=°
